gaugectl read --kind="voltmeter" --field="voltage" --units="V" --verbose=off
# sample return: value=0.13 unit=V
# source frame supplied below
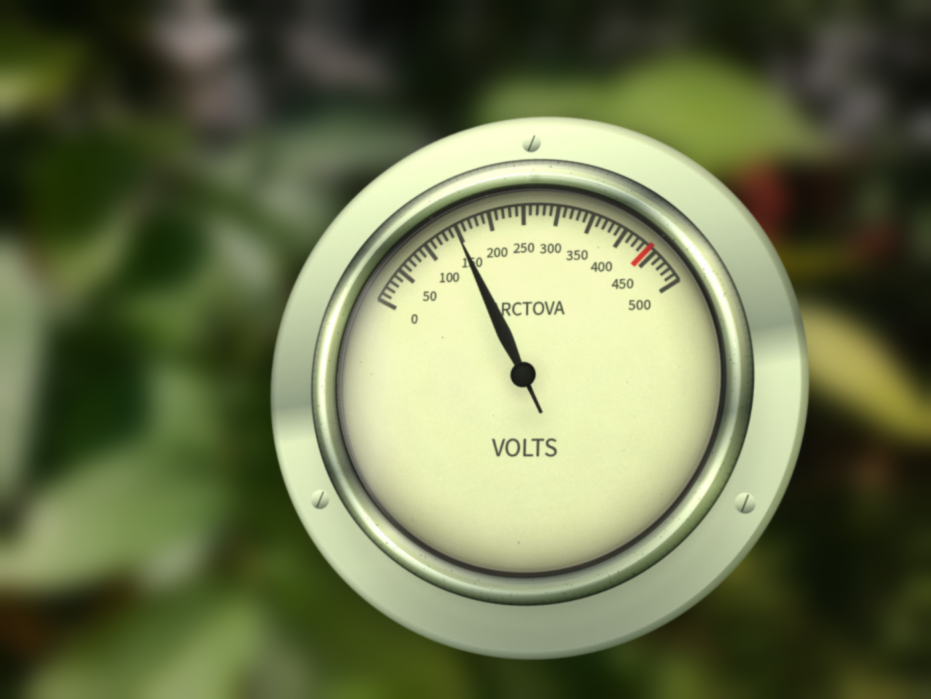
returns value=150 unit=V
